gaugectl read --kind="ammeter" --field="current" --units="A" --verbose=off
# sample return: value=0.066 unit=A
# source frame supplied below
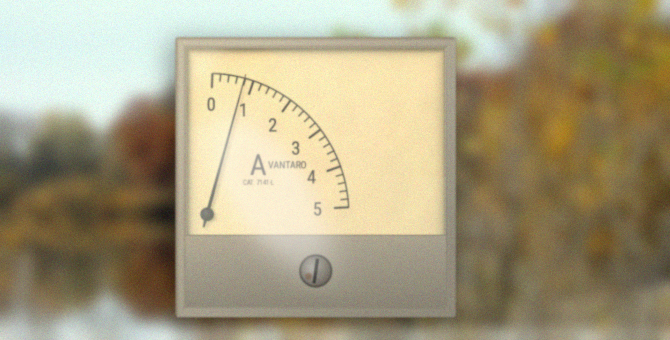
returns value=0.8 unit=A
